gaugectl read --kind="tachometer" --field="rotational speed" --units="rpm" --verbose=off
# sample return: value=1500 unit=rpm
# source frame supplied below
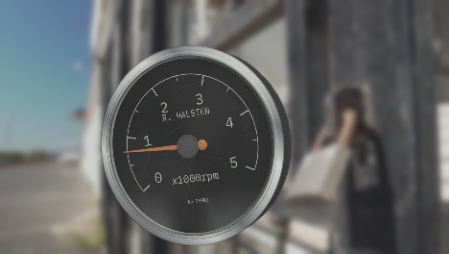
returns value=750 unit=rpm
